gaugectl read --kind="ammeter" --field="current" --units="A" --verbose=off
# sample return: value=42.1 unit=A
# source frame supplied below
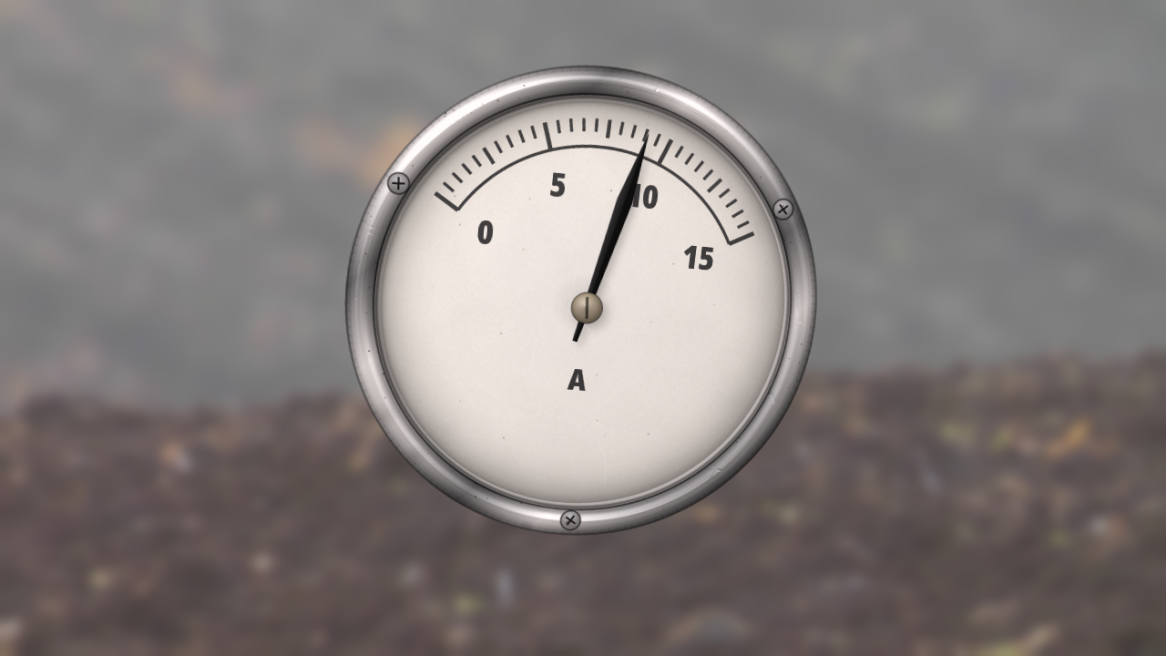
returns value=9 unit=A
